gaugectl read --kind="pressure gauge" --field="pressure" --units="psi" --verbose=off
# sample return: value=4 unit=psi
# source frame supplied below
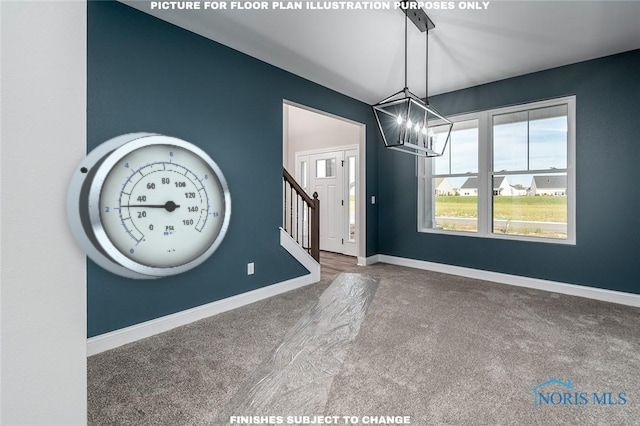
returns value=30 unit=psi
